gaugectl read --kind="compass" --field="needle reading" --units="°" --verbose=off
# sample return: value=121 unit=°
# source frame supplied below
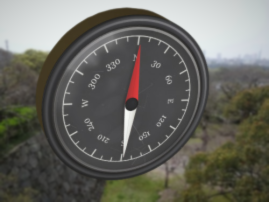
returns value=0 unit=°
